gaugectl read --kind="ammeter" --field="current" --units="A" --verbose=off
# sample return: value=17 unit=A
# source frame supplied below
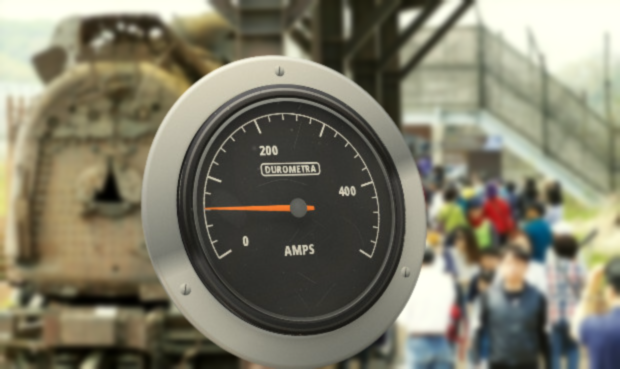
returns value=60 unit=A
